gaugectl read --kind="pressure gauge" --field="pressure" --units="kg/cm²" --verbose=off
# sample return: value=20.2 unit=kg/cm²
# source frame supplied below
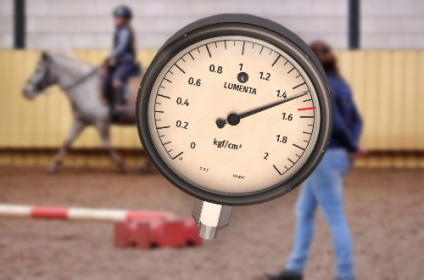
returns value=1.45 unit=kg/cm²
